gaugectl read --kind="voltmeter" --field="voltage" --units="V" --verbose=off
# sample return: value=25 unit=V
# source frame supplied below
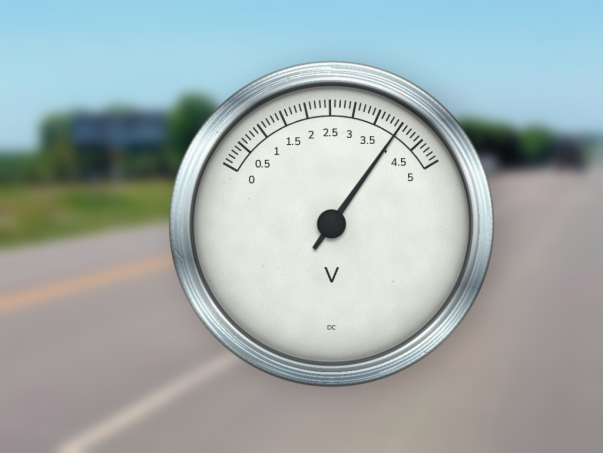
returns value=4 unit=V
